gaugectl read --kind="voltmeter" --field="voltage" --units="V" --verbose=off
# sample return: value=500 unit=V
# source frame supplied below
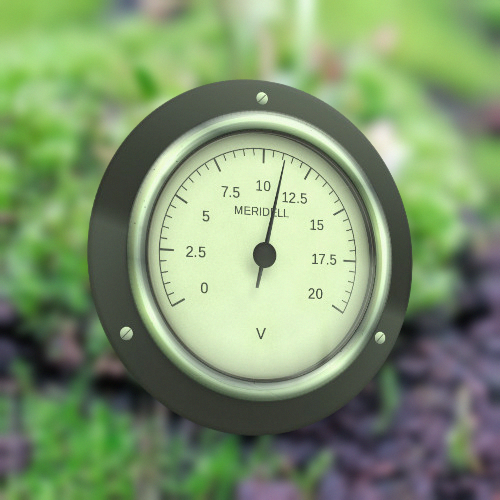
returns value=11 unit=V
